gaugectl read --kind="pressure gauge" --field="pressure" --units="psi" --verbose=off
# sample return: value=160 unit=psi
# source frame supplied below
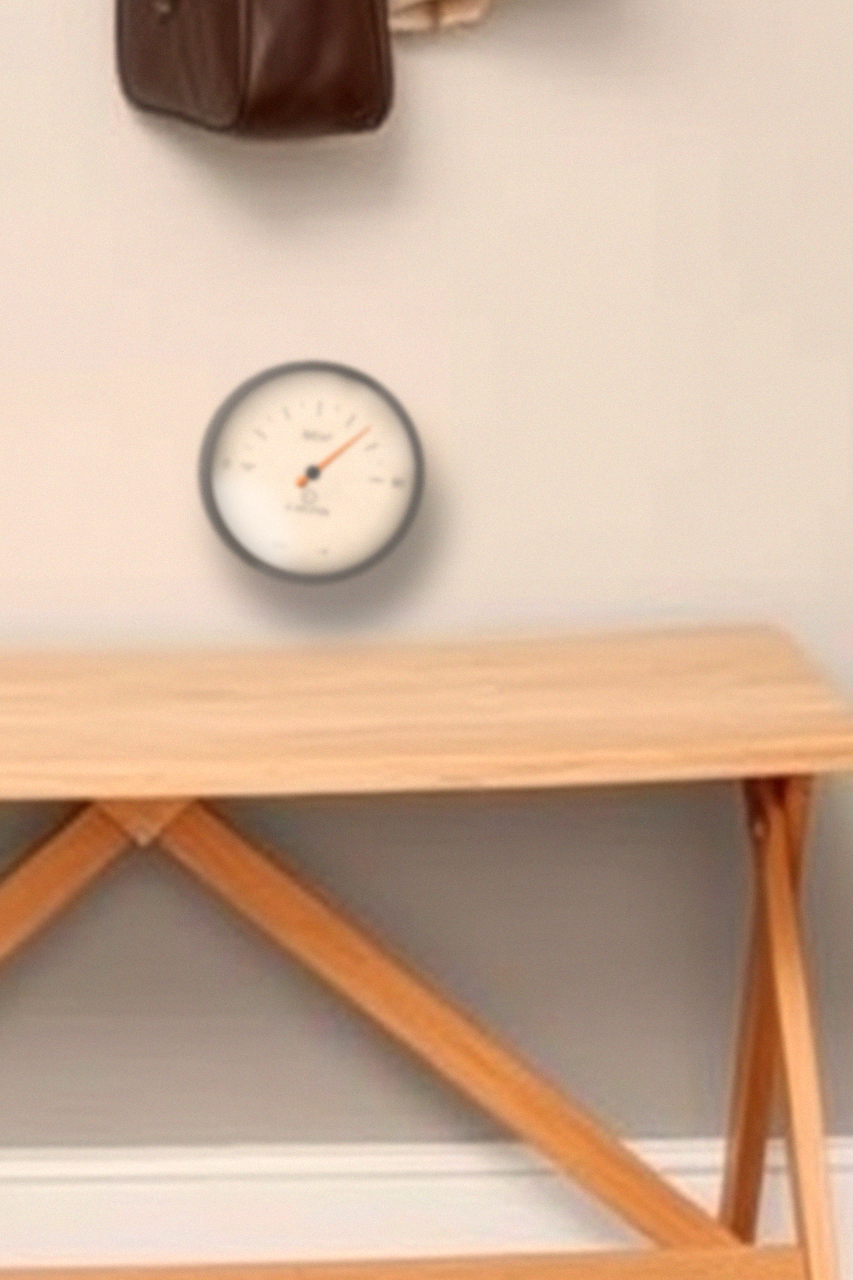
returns value=45 unit=psi
